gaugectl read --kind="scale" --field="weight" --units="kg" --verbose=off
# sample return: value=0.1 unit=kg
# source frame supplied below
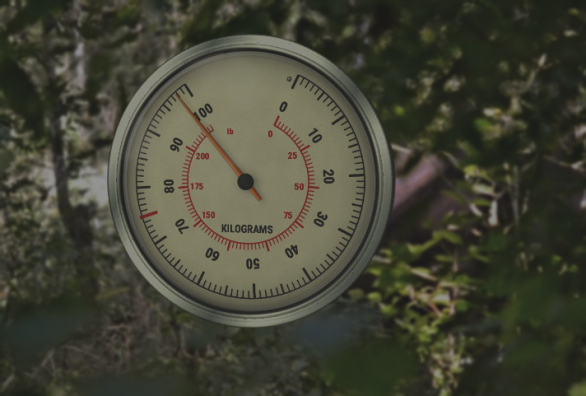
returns value=98 unit=kg
